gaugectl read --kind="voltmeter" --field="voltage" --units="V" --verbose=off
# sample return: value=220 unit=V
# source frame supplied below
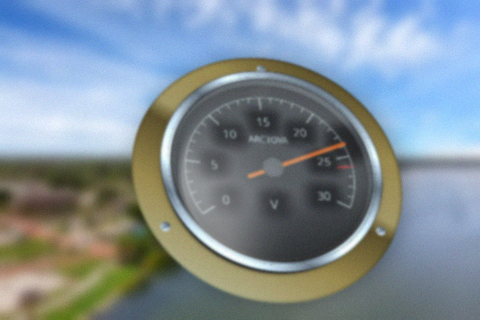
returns value=24 unit=V
